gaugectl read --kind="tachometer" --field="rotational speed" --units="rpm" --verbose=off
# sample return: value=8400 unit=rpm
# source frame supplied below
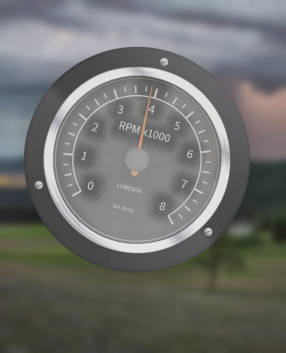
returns value=3875 unit=rpm
